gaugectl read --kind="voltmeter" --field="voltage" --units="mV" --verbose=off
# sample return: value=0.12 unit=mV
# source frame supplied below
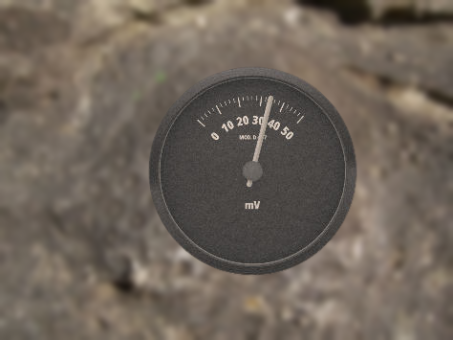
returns value=34 unit=mV
